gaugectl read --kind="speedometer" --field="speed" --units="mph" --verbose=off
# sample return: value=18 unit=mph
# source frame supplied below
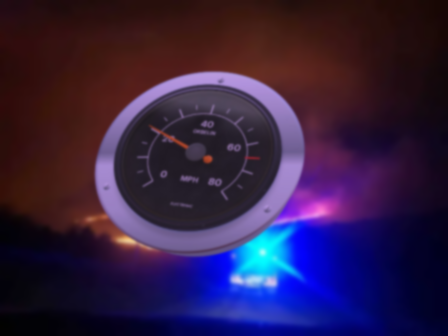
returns value=20 unit=mph
